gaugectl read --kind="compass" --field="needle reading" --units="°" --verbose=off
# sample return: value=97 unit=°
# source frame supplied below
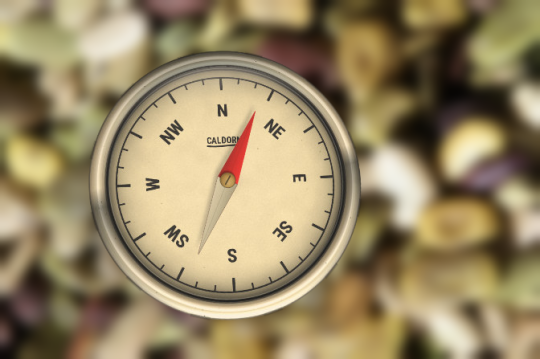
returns value=25 unit=°
